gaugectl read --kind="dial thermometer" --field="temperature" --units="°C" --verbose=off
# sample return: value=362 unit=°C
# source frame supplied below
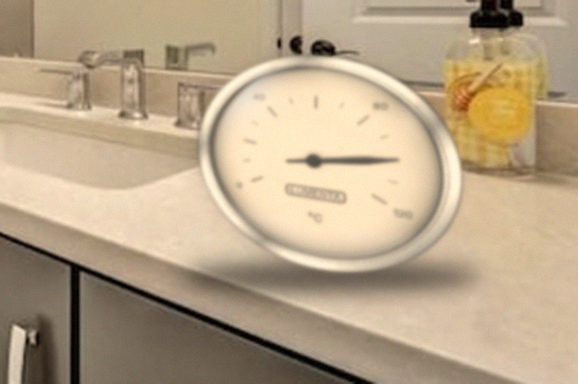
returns value=100 unit=°C
